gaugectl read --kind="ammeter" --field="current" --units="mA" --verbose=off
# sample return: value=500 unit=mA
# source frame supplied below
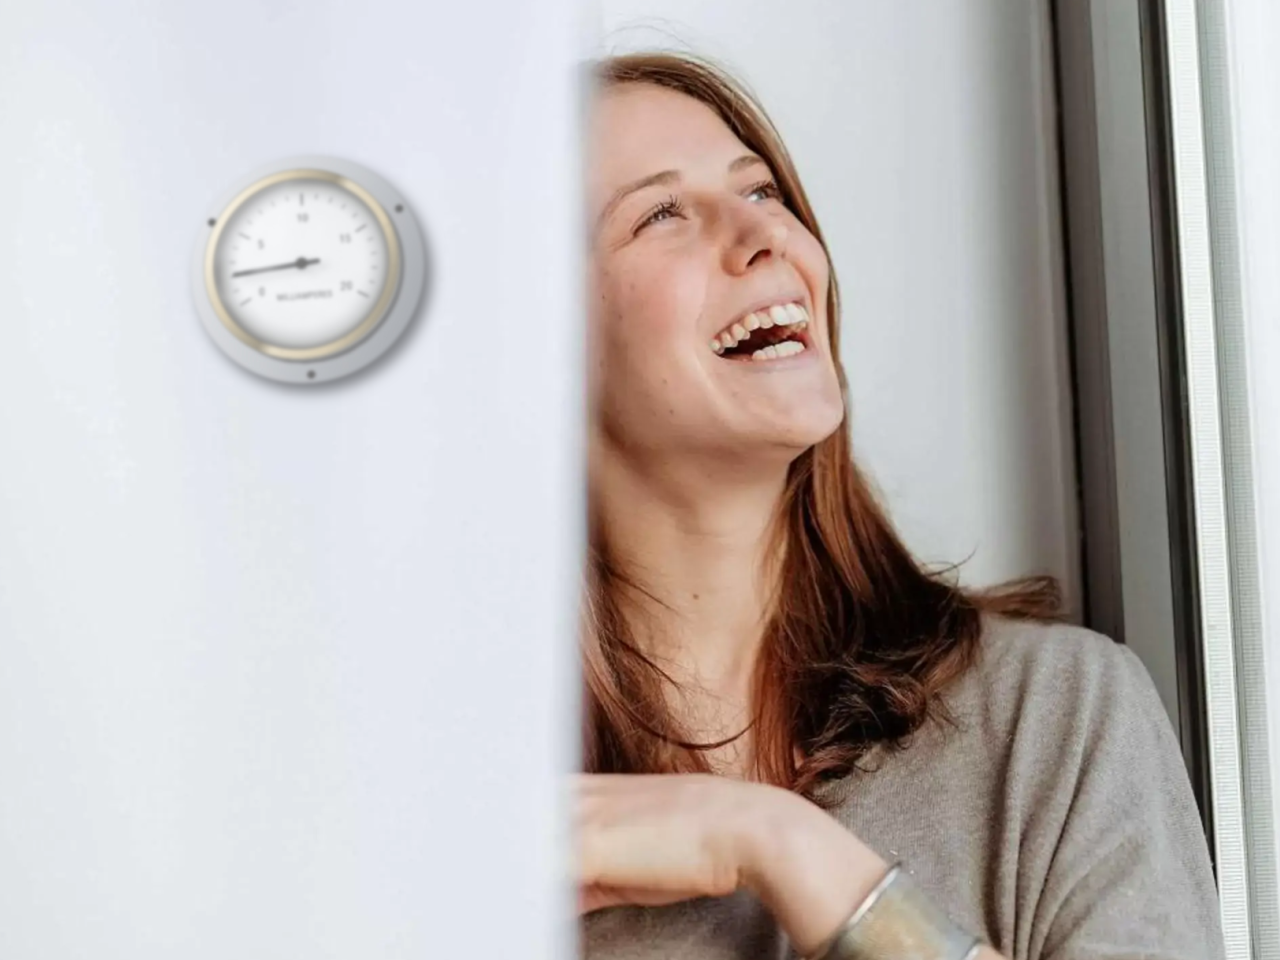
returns value=2 unit=mA
